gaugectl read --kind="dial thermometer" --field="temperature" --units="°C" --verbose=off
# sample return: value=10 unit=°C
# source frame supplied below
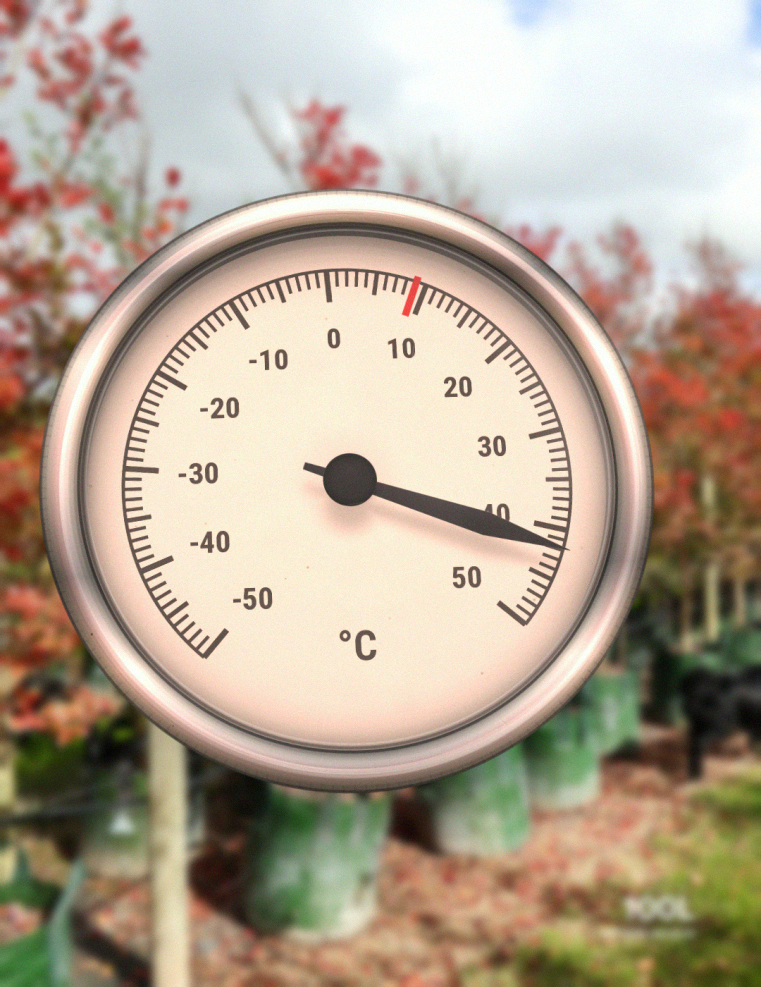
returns value=42 unit=°C
